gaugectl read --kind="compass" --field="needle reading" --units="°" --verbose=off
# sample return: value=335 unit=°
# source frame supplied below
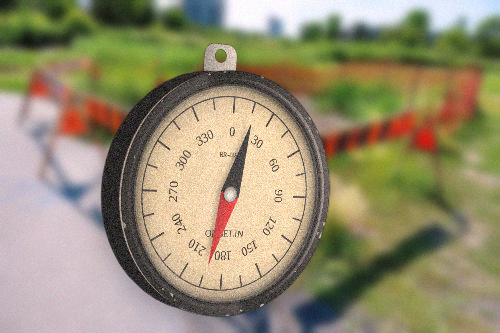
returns value=195 unit=°
